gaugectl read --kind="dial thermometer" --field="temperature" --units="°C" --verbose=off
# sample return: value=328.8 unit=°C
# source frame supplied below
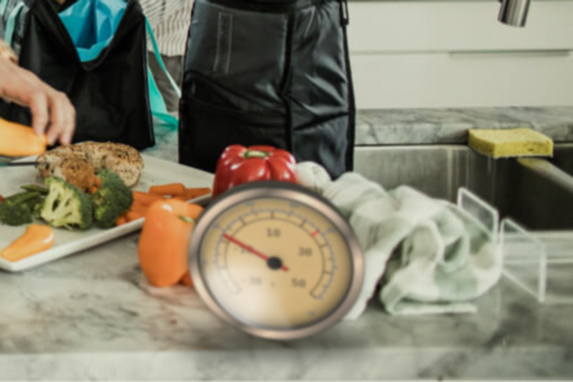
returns value=-7.5 unit=°C
